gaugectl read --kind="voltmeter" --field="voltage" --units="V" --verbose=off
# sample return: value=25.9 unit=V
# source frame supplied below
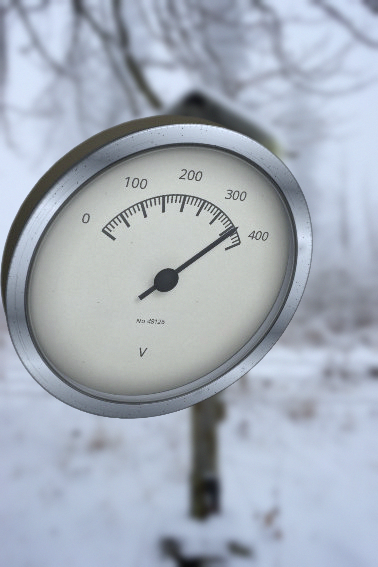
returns value=350 unit=V
